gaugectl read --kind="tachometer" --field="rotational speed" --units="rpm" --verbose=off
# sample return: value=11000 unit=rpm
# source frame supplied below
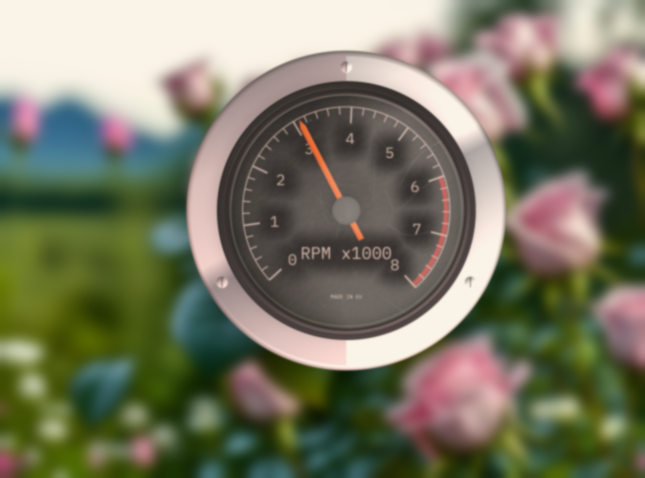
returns value=3100 unit=rpm
